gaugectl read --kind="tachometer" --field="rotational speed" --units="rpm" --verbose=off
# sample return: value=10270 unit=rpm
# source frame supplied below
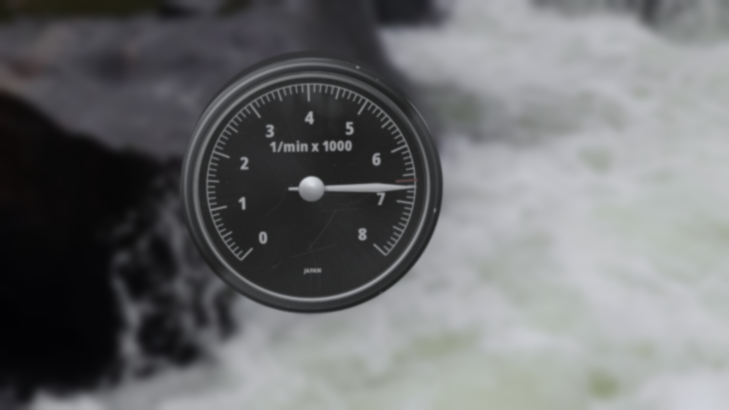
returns value=6700 unit=rpm
